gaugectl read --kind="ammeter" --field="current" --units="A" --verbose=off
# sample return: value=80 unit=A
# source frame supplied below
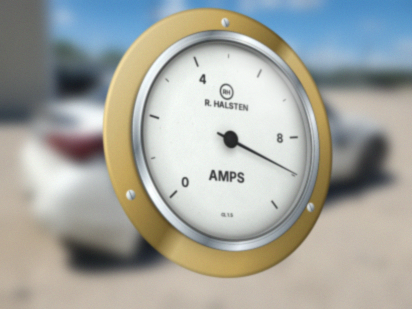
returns value=9 unit=A
